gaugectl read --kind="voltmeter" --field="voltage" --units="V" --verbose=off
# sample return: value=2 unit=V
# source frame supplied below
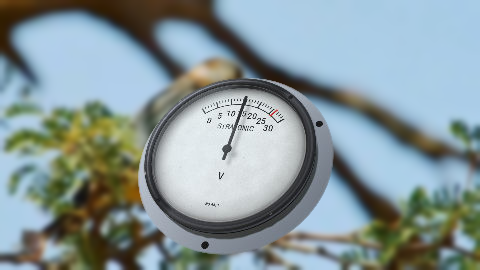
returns value=15 unit=V
